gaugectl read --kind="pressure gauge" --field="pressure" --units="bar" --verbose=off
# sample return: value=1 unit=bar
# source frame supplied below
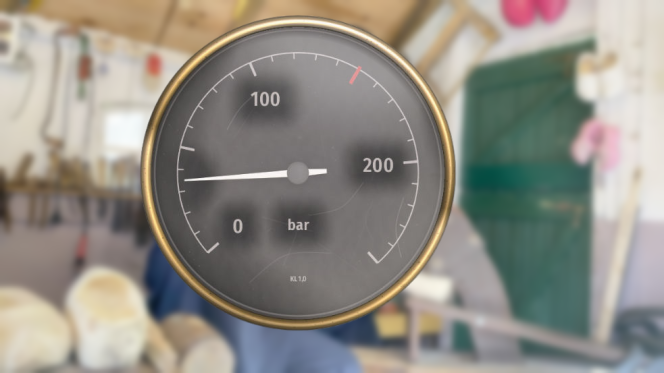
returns value=35 unit=bar
